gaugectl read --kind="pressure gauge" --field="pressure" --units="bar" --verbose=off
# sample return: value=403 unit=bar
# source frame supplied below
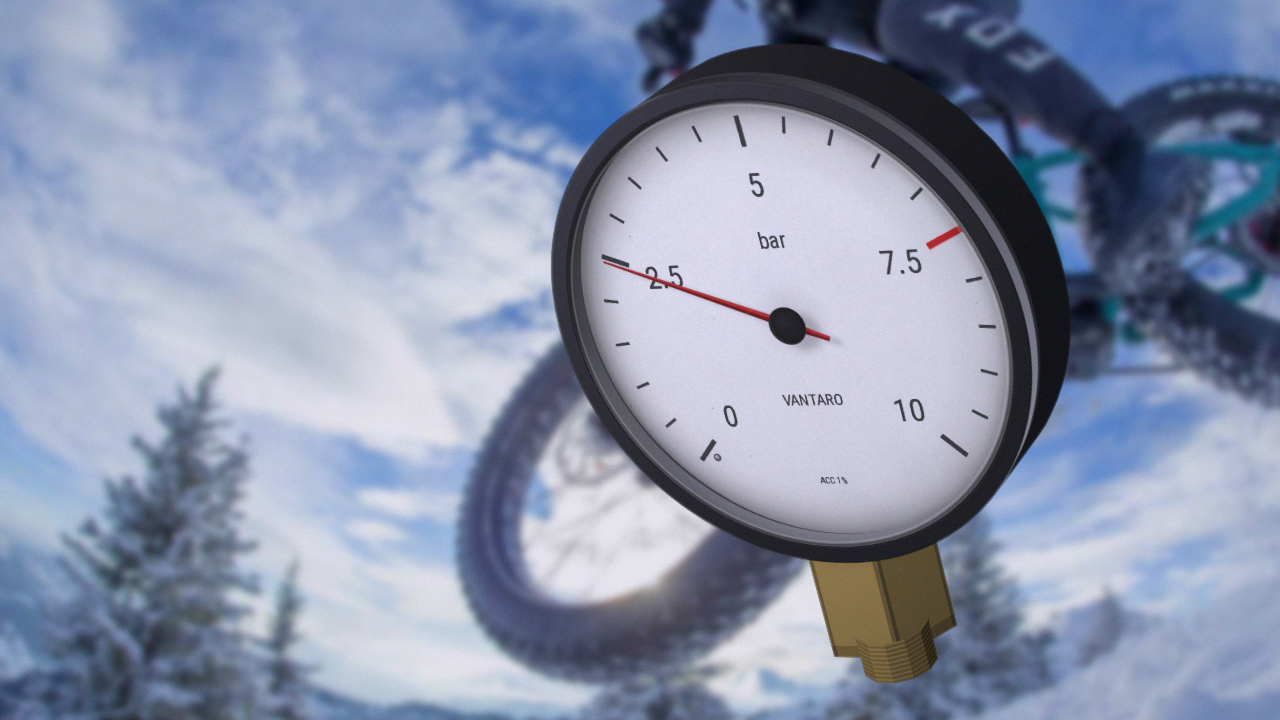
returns value=2.5 unit=bar
